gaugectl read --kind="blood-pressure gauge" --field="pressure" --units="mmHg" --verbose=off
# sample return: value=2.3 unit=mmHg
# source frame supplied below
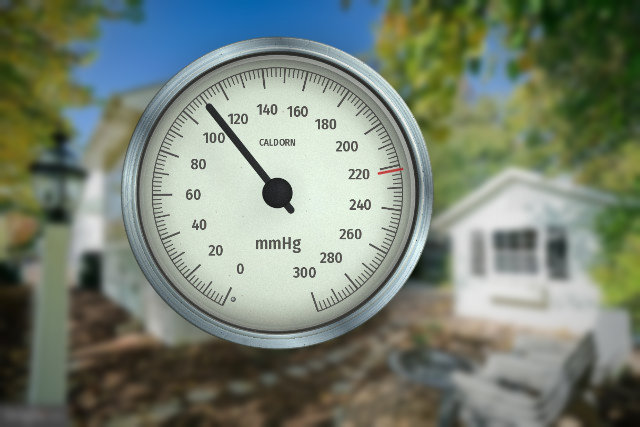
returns value=110 unit=mmHg
